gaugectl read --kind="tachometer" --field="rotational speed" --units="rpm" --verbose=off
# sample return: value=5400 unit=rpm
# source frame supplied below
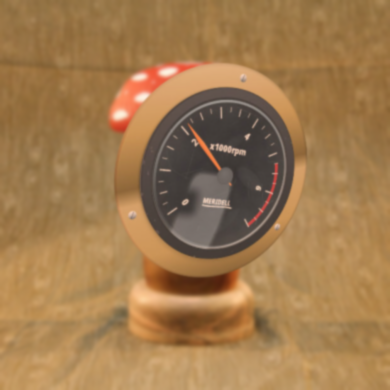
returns value=2125 unit=rpm
